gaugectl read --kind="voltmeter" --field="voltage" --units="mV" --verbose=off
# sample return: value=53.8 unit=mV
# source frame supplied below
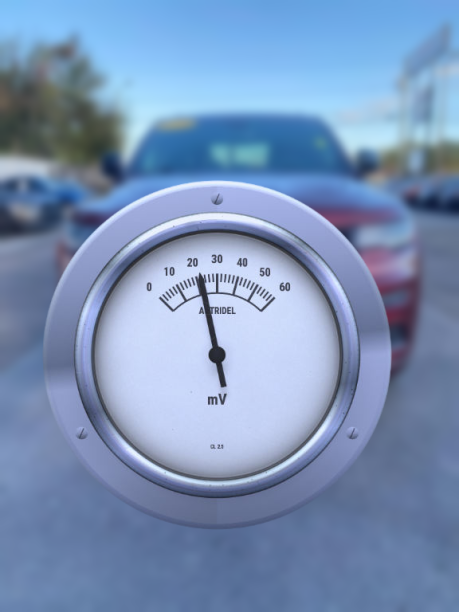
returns value=22 unit=mV
